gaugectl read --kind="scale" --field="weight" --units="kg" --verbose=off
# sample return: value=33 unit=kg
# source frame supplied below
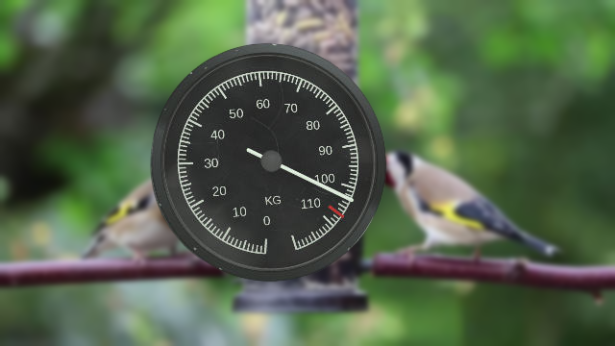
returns value=103 unit=kg
